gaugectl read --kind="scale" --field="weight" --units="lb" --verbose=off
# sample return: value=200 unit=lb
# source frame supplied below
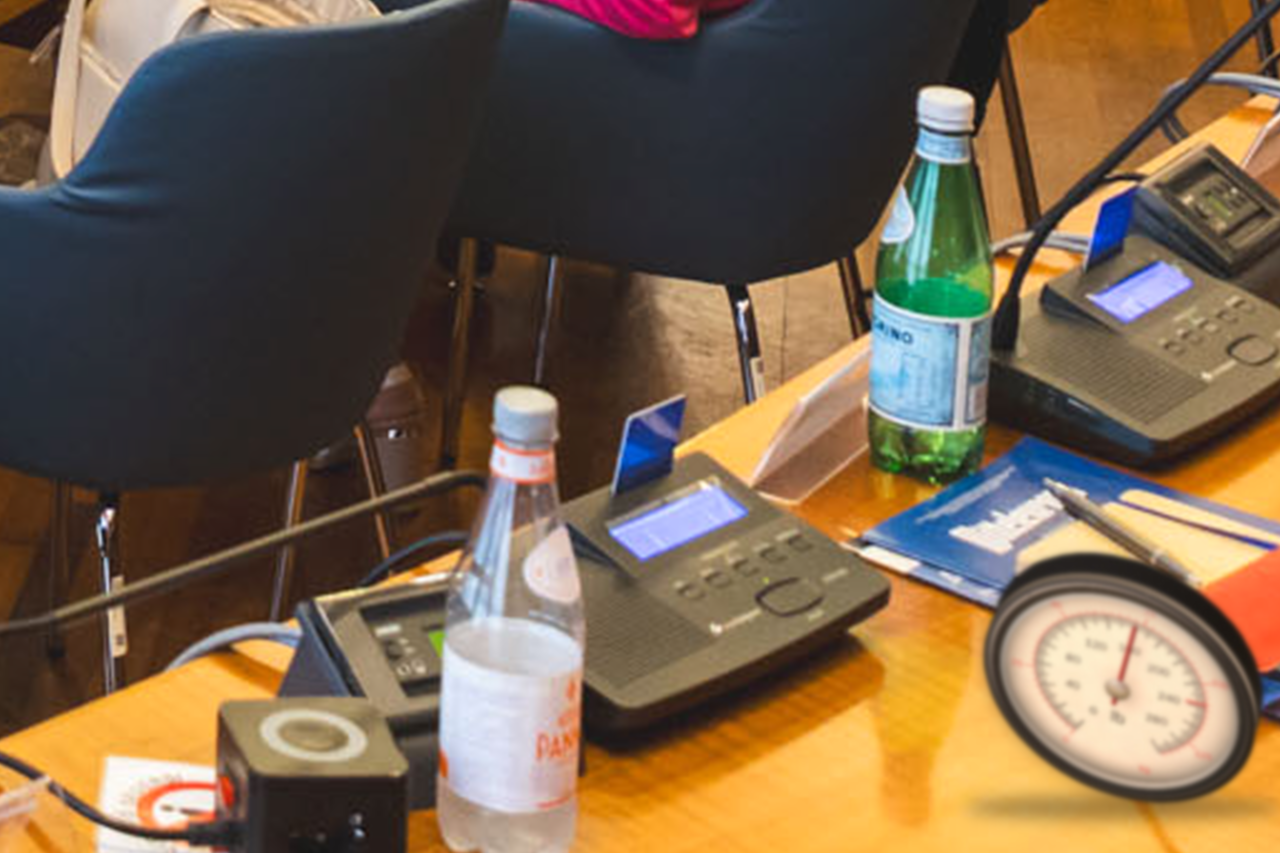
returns value=160 unit=lb
